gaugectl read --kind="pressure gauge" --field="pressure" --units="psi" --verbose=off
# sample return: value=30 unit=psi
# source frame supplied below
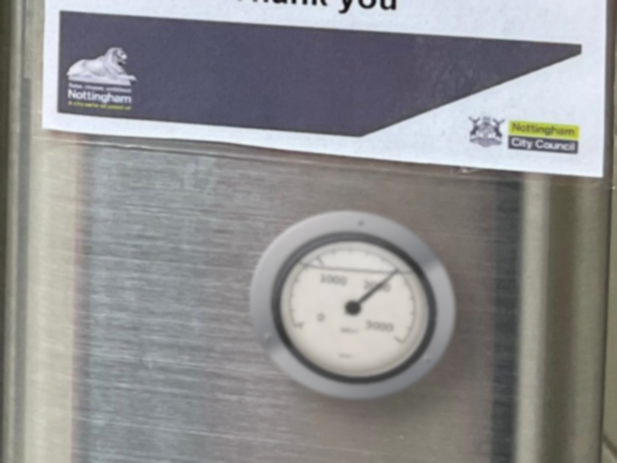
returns value=2000 unit=psi
